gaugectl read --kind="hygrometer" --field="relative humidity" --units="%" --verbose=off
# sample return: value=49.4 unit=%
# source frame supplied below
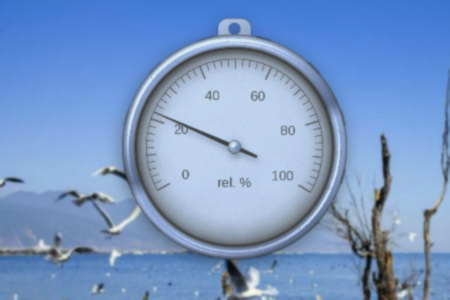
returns value=22 unit=%
